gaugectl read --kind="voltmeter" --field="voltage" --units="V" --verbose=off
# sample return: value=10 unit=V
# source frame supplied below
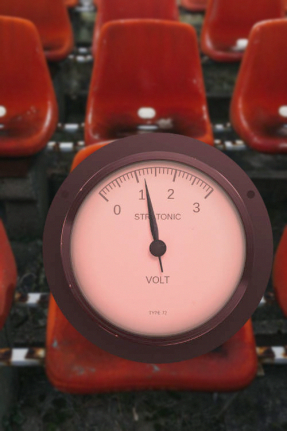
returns value=1.2 unit=V
